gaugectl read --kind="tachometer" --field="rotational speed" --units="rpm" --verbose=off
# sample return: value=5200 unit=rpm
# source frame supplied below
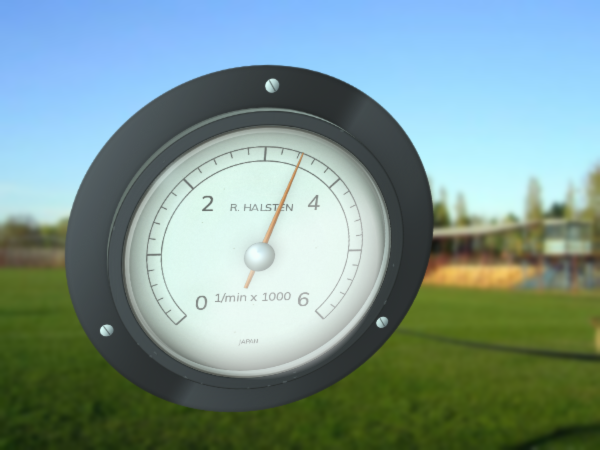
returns value=3400 unit=rpm
